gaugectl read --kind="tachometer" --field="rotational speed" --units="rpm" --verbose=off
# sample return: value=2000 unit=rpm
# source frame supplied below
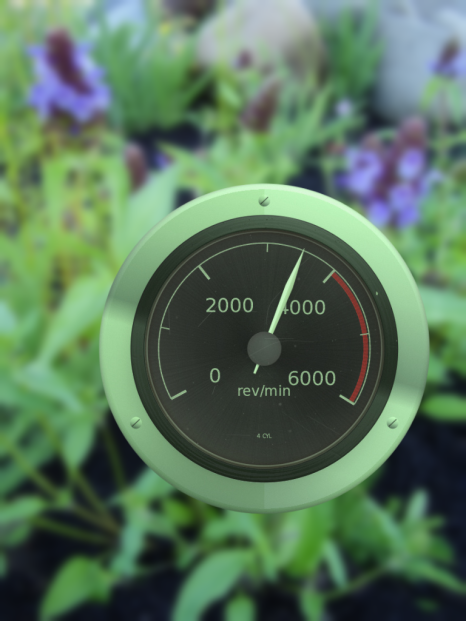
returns value=3500 unit=rpm
